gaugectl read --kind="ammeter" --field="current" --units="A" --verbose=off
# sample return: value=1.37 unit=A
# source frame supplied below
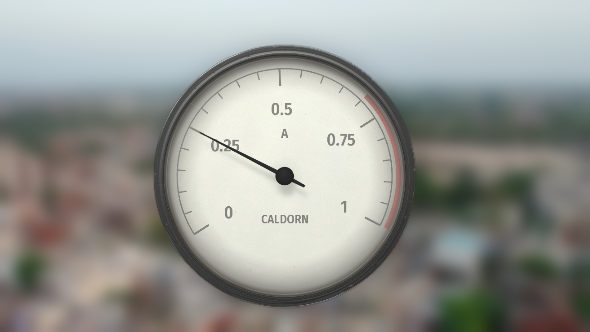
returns value=0.25 unit=A
